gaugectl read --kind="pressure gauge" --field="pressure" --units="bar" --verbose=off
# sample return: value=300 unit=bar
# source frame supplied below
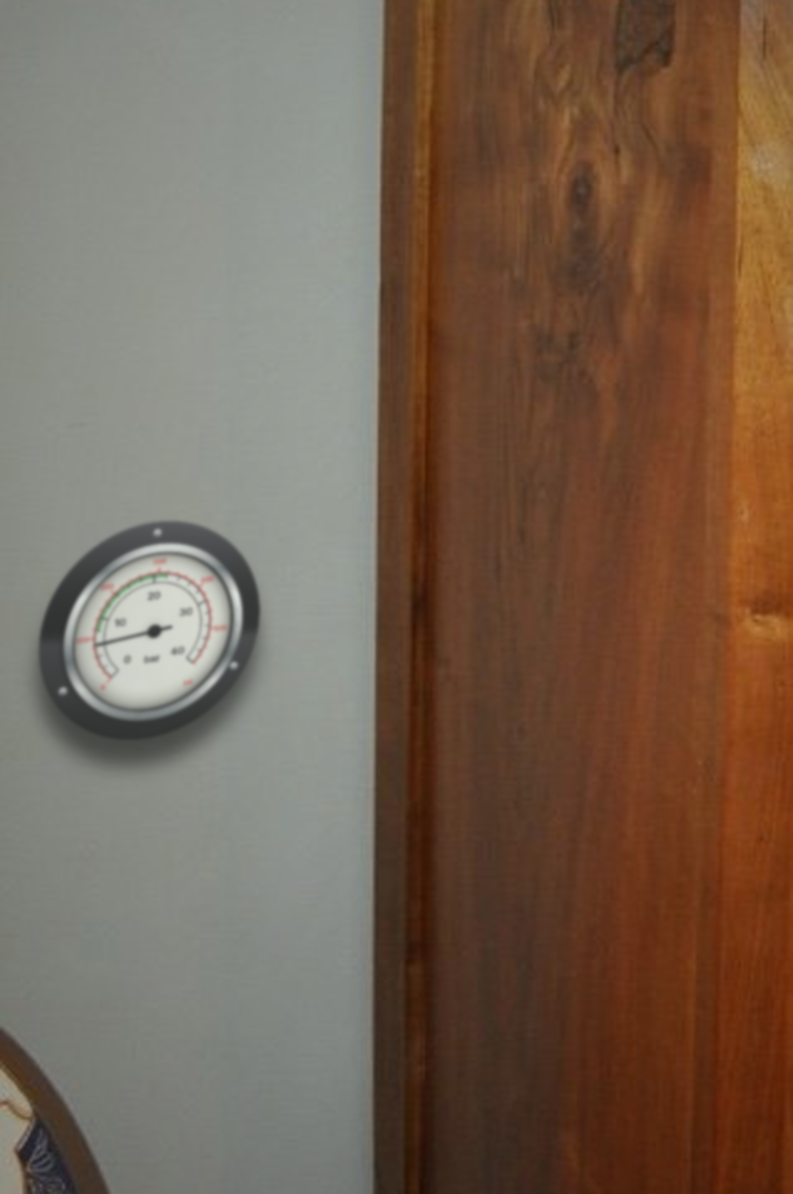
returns value=6 unit=bar
